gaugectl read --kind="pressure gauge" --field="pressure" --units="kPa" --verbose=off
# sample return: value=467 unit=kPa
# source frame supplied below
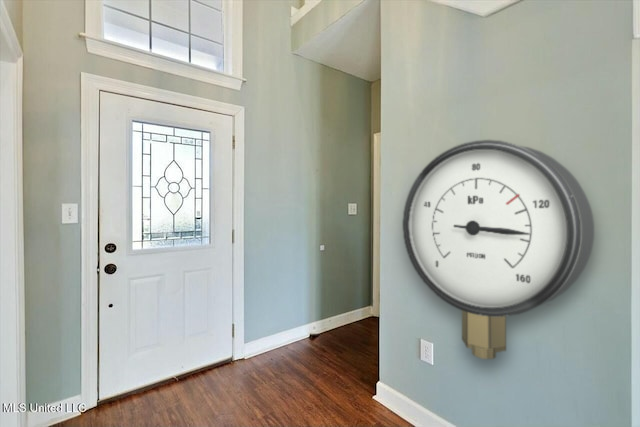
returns value=135 unit=kPa
